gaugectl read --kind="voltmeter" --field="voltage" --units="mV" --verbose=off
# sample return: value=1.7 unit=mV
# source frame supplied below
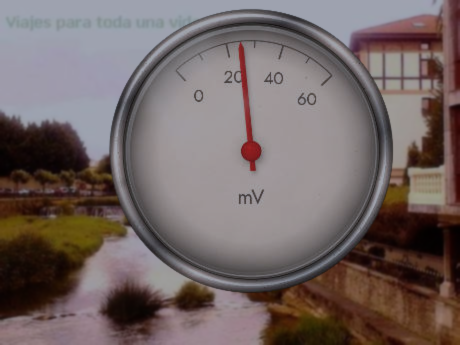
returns value=25 unit=mV
